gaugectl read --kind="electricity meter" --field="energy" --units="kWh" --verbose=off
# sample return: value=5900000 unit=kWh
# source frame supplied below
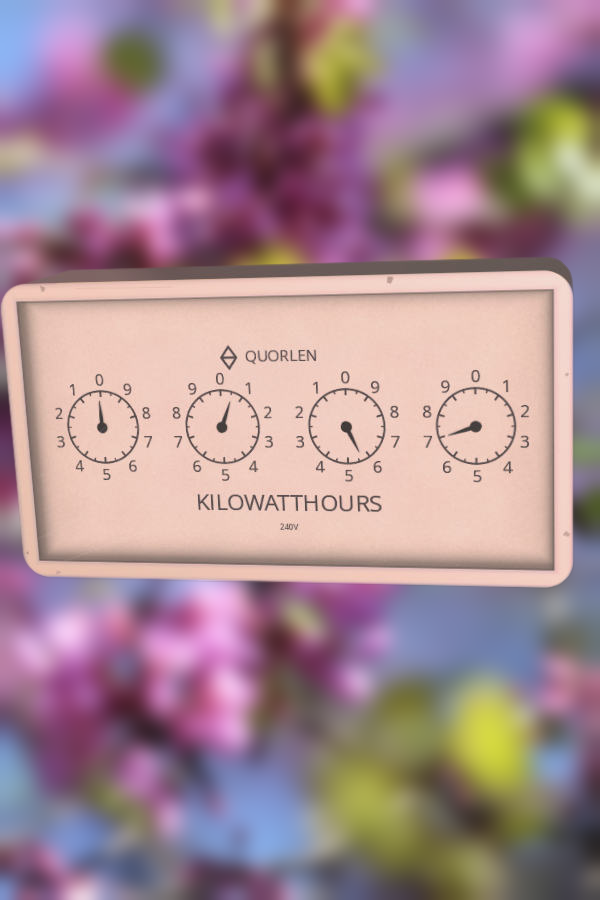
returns value=57 unit=kWh
